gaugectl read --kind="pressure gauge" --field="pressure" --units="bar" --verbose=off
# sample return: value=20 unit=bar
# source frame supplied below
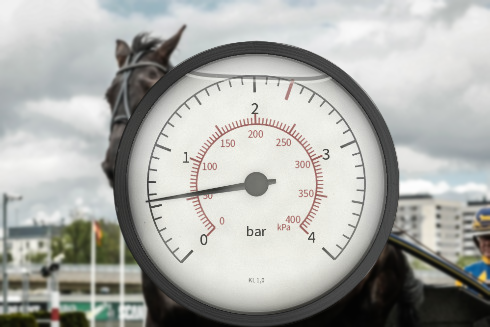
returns value=0.55 unit=bar
